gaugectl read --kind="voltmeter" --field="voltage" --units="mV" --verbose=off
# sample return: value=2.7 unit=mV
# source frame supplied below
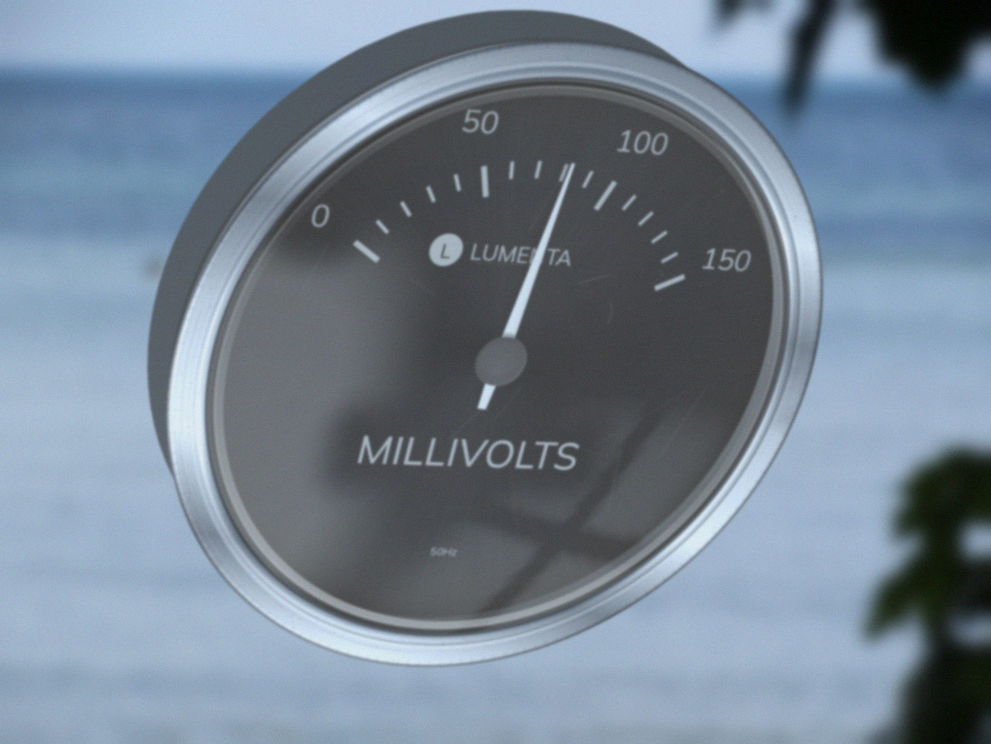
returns value=80 unit=mV
